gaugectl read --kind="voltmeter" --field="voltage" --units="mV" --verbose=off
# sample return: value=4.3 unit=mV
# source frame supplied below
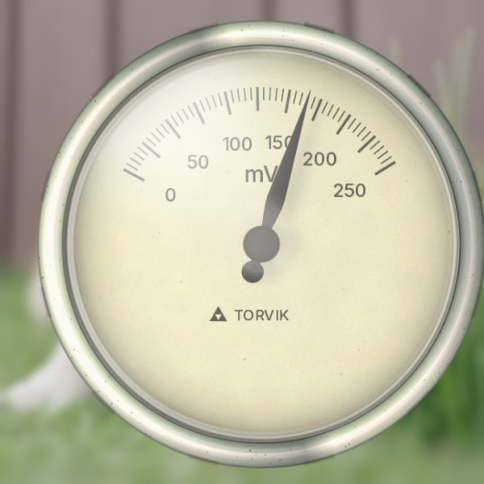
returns value=165 unit=mV
